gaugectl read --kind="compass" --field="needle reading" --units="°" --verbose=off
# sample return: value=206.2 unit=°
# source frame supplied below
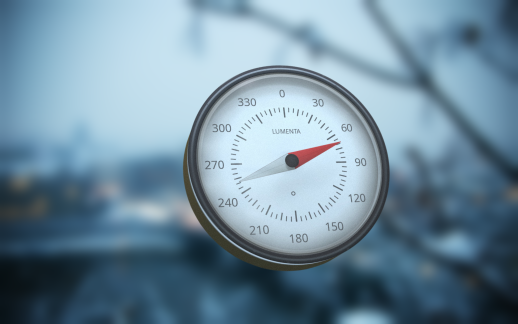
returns value=70 unit=°
